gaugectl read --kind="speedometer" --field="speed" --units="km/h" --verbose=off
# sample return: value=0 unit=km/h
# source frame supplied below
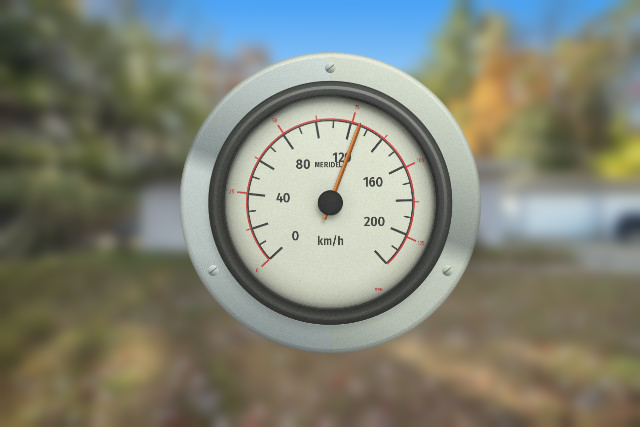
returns value=125 unit=km/h
